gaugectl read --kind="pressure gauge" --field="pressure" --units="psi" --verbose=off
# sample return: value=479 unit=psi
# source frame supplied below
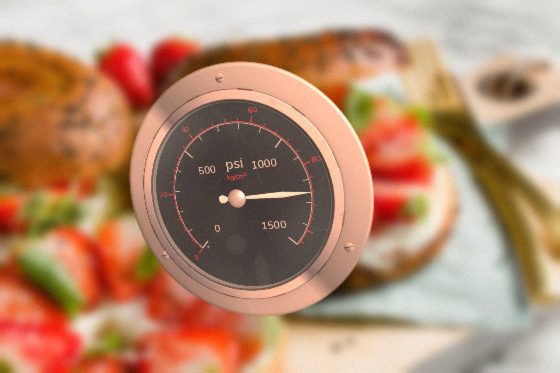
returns value=1250 unit=psi
